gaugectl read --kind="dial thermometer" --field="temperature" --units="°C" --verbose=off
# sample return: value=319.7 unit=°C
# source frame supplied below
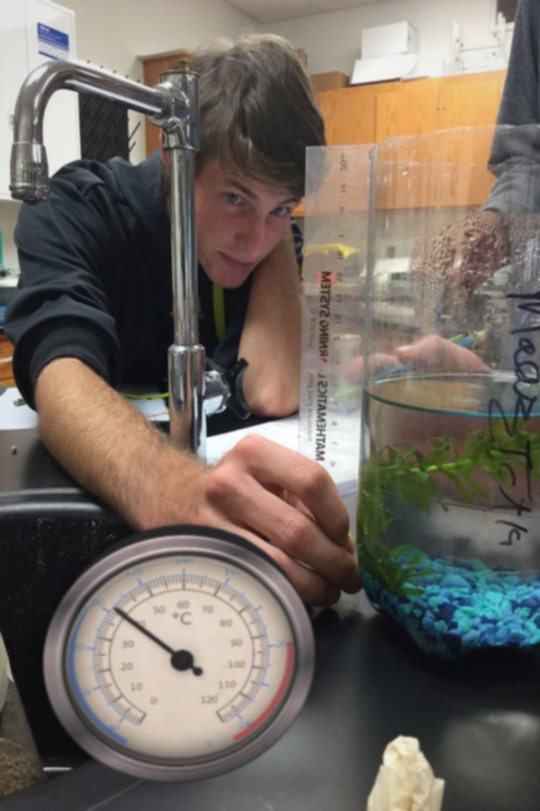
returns value=40 unit=°C
